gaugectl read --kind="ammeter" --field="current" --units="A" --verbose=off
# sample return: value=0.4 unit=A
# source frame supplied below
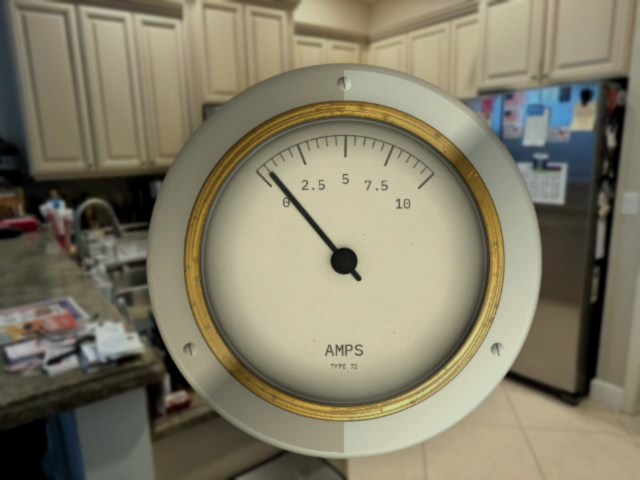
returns value=0.5 unit=A
